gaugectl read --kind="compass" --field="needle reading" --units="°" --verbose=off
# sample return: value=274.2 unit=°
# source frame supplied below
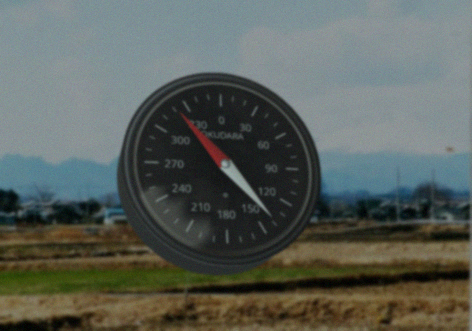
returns value=320 unit=°
